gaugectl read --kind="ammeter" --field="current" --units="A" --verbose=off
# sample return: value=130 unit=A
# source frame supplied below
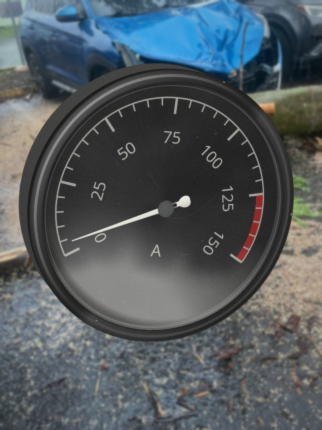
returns value=5 unit=A
